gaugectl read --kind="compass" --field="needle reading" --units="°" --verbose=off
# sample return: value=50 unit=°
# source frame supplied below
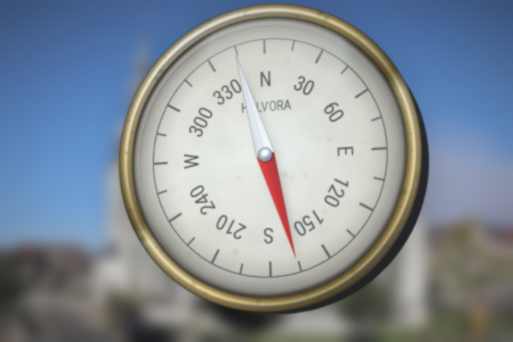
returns value=165 unit=°
